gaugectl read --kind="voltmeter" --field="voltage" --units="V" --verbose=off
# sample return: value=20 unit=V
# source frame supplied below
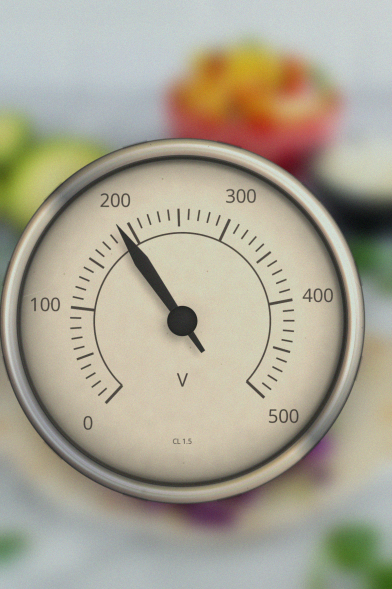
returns value=190 unit=V
